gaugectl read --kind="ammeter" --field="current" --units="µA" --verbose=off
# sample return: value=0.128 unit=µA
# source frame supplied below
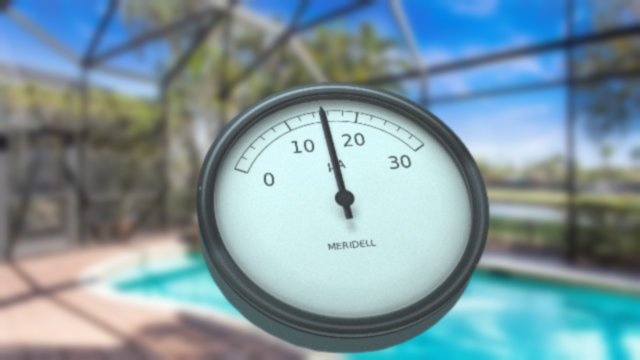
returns value=15 unit=µA
